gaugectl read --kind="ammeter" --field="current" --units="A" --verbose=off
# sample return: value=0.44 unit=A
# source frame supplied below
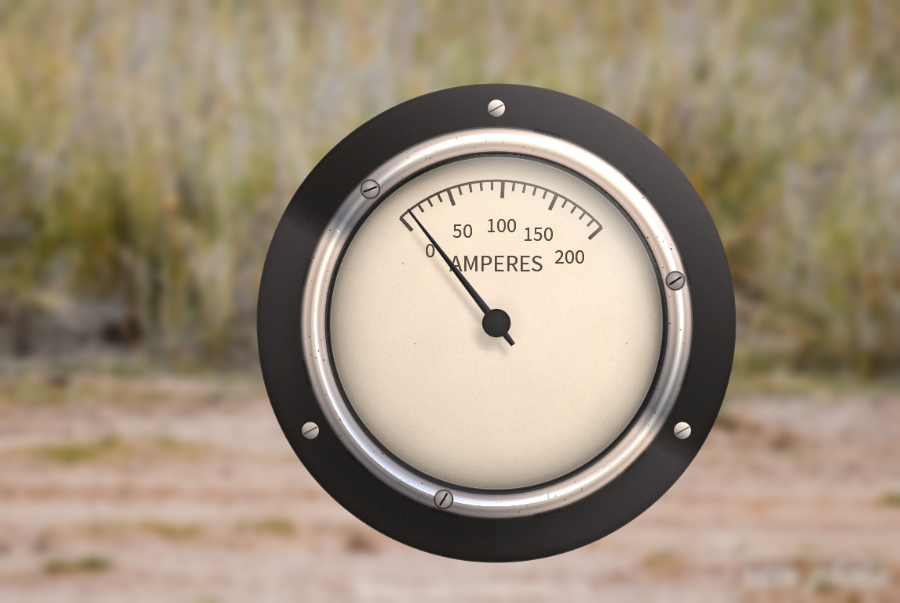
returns value=10 unit=A
